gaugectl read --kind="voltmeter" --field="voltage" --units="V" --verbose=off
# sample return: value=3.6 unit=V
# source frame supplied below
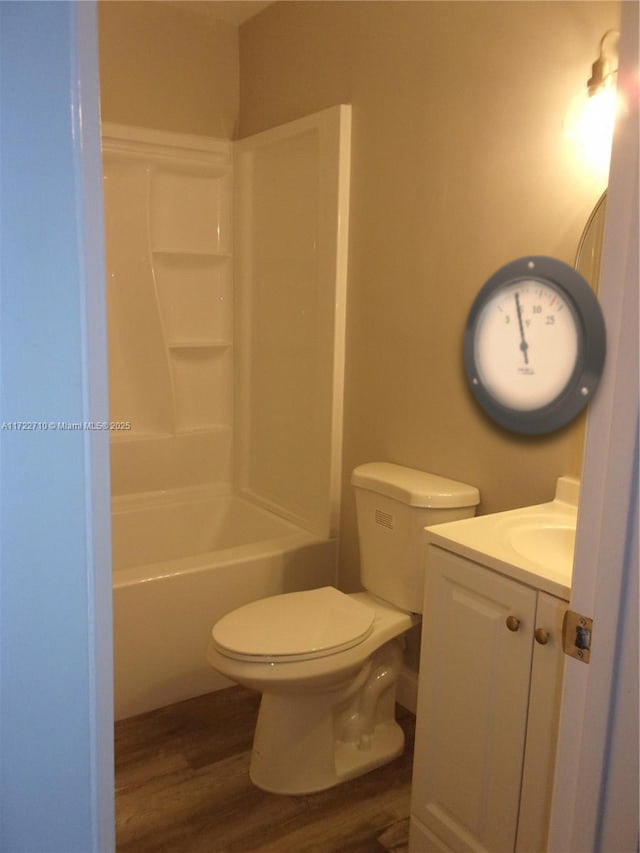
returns value=5 unit=V
